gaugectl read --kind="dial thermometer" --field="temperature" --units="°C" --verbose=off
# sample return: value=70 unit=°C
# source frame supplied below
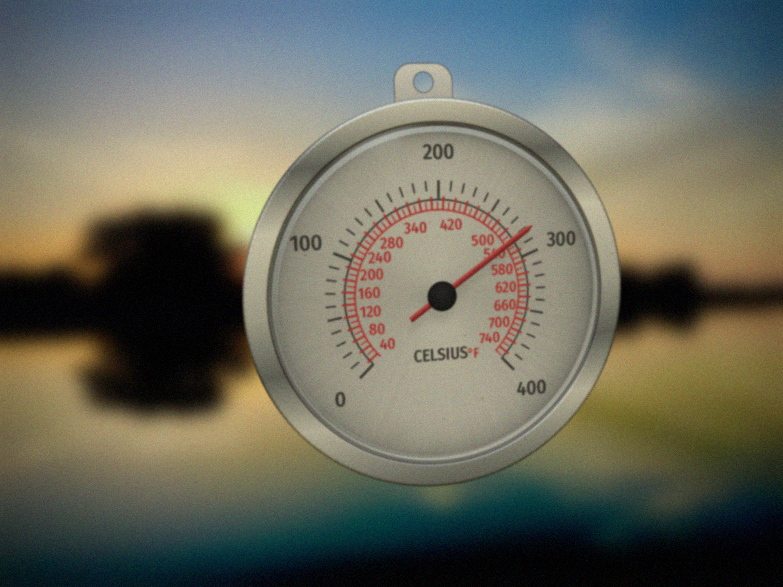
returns value=280 unit=°C
